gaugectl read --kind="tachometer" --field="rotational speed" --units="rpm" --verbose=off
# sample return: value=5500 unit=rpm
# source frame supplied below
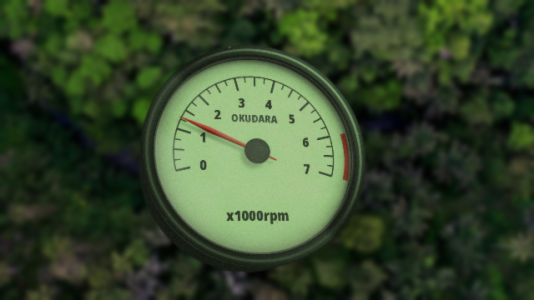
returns value=1250 unit=rpm
